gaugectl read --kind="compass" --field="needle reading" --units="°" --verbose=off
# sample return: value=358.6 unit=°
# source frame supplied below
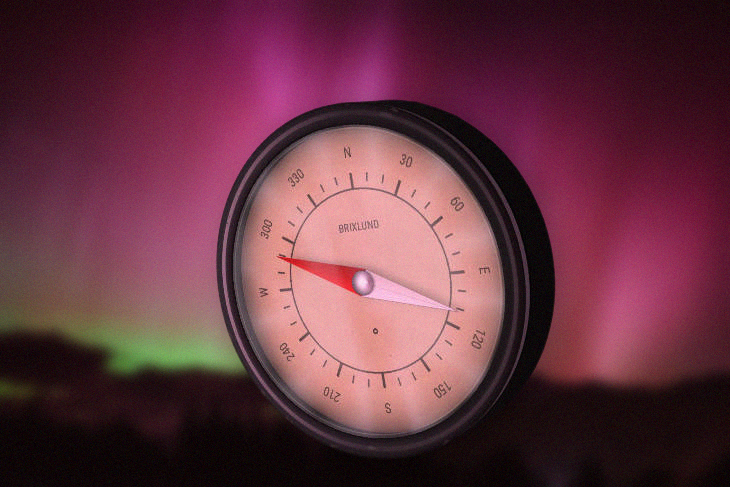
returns value=290 unit=°
